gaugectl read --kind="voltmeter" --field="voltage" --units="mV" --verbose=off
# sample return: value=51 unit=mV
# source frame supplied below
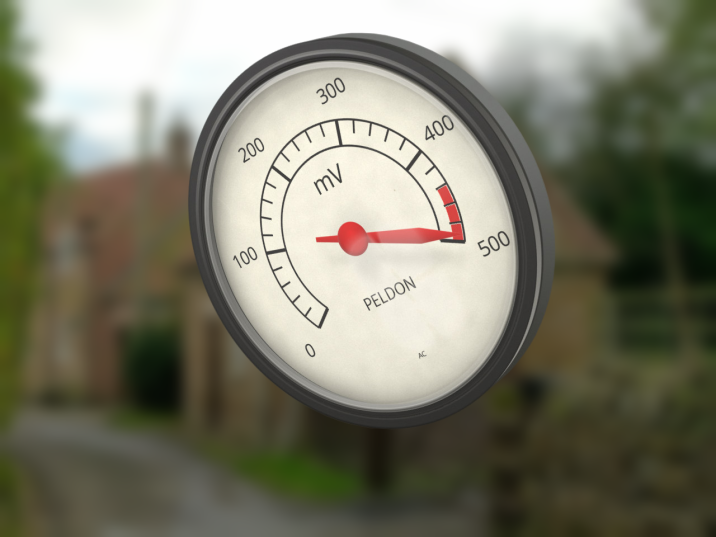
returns value=490 unit=mV
